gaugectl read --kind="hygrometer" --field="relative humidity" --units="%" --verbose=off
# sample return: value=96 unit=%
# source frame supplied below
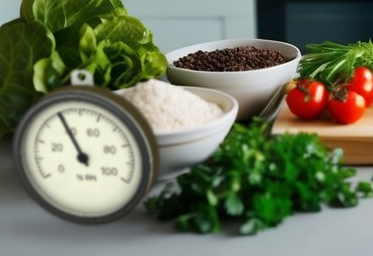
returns value=40 unit=%
